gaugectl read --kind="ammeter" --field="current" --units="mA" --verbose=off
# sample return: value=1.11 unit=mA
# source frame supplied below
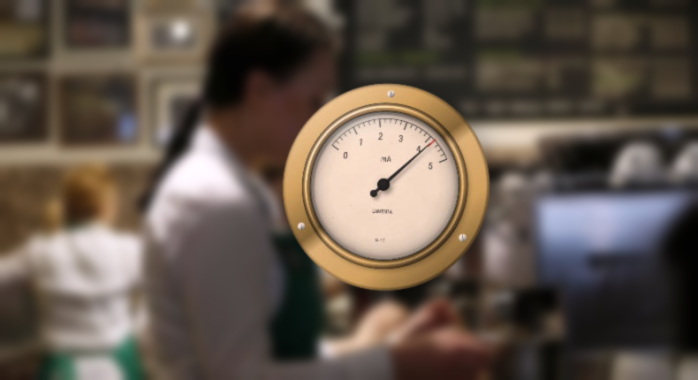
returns value=4.2 unit=mA
